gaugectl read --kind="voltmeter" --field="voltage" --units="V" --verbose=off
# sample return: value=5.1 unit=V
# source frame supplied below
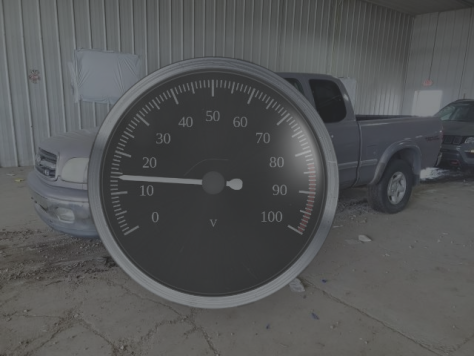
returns value=14 unit=V
